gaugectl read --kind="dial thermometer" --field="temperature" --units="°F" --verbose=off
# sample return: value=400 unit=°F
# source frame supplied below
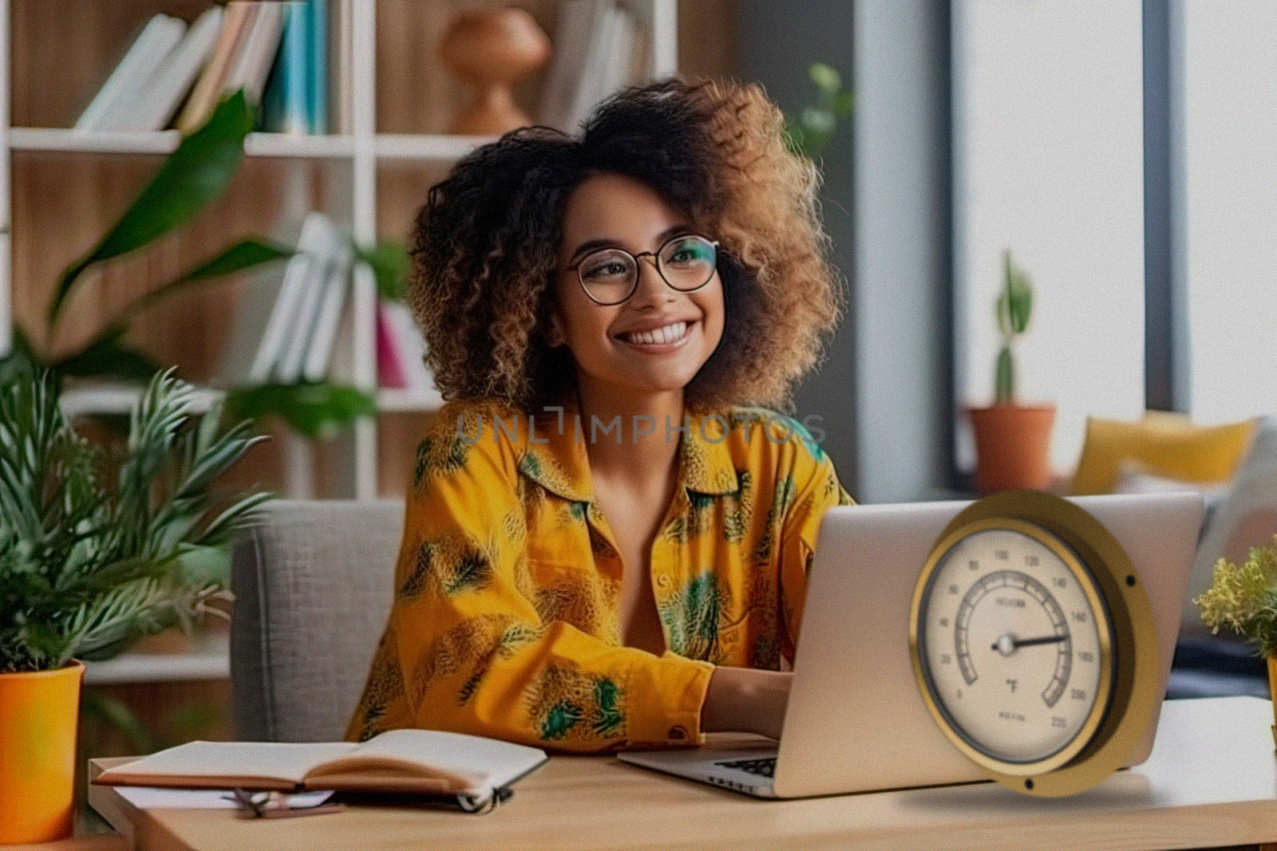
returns value=170 unit=°F
